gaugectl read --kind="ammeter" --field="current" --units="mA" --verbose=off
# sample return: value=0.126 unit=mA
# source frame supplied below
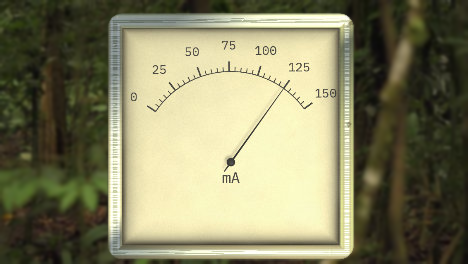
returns value=125 unit=mA
